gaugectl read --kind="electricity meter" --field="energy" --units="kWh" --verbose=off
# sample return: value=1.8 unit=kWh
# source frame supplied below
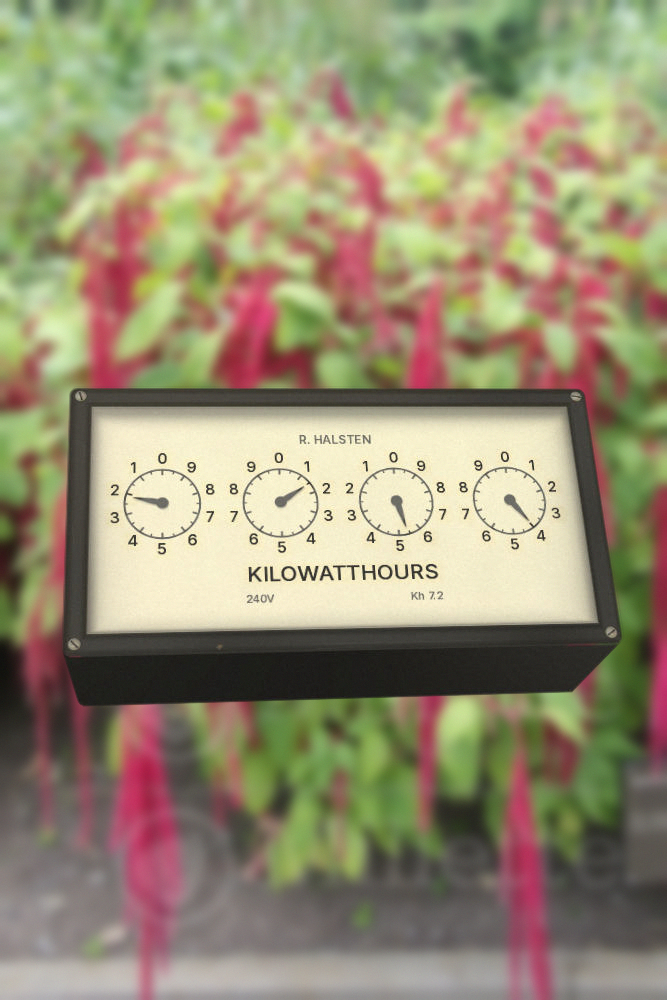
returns value=2154 unit=kWh
